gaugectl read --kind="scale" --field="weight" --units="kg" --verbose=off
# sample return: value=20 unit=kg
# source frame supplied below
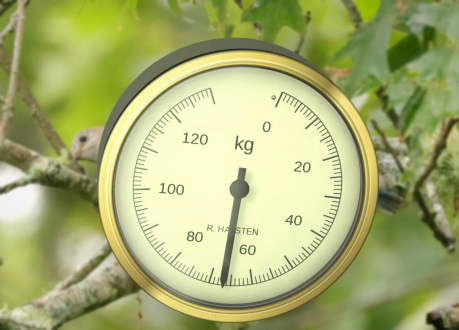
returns value=67 unit=kg
